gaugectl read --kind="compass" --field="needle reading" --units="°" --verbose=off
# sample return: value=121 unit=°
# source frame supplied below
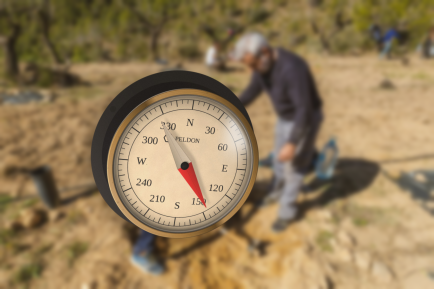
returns value=145 unit=°
